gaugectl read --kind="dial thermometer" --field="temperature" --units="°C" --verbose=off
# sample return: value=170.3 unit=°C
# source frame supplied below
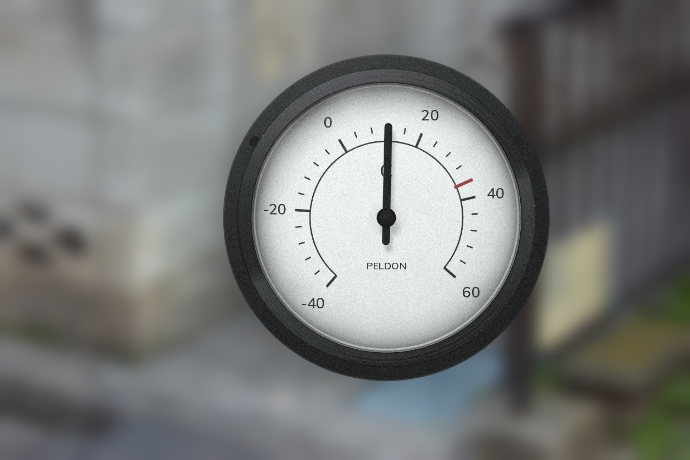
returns value=12 unit=°C
